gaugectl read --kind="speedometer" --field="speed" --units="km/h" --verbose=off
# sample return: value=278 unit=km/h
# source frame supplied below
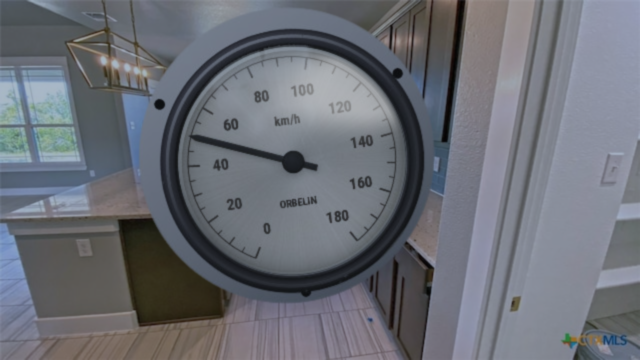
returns value=50 unit=km/h
